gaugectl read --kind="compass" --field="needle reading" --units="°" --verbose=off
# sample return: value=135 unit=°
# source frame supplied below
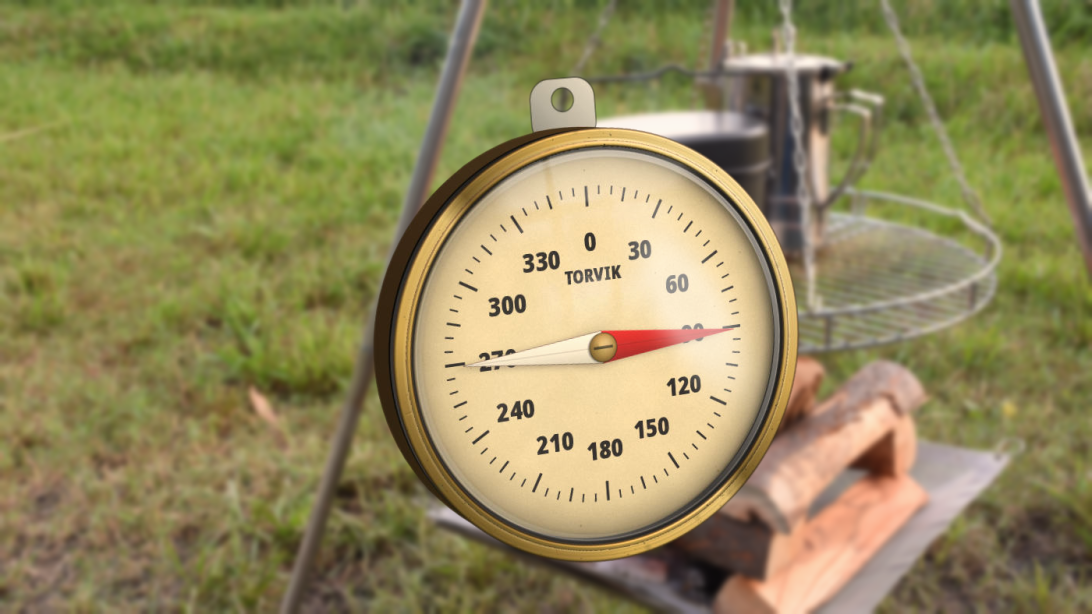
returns value=90 unit=°
